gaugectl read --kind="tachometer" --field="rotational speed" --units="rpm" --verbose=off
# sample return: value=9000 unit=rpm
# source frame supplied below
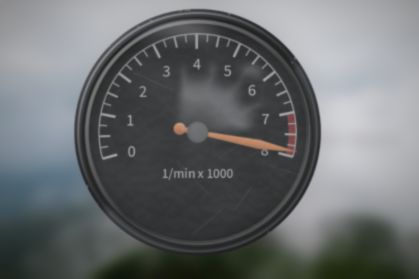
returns value=7875 unit=rpm
